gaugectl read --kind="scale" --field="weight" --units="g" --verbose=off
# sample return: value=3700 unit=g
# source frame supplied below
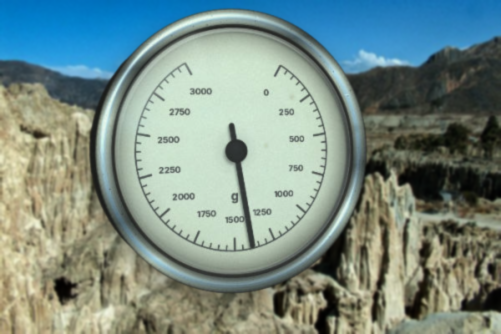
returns value=1400 unit=g
